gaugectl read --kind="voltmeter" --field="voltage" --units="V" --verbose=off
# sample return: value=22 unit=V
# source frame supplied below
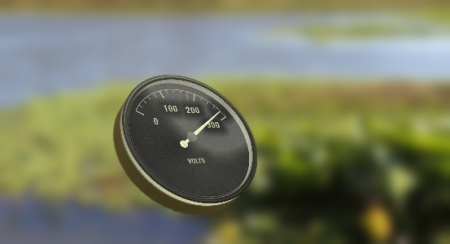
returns value=280 unit=V
